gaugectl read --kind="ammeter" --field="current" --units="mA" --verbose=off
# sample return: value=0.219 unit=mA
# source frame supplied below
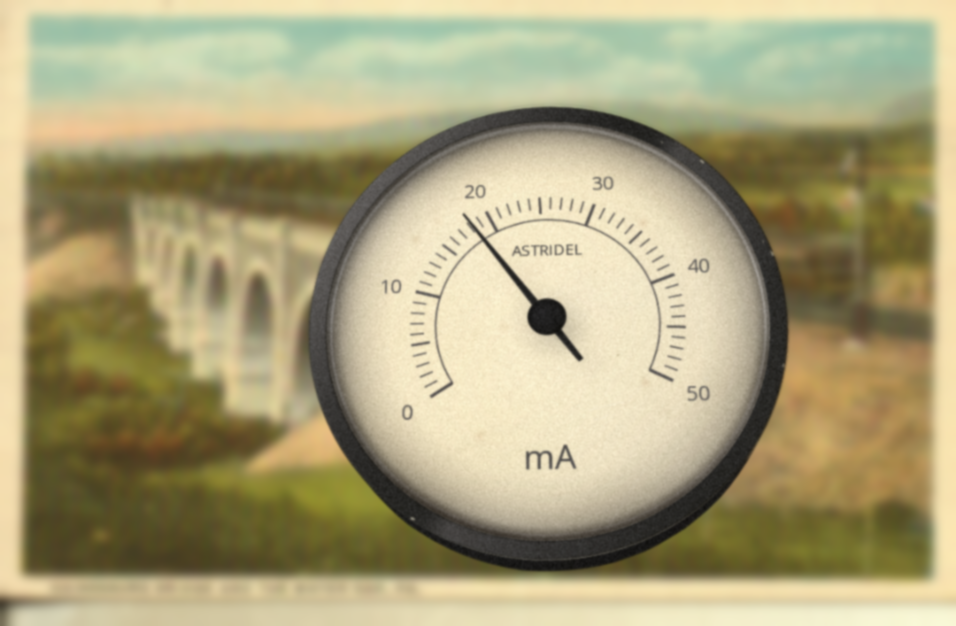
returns value=18 unit=mA
